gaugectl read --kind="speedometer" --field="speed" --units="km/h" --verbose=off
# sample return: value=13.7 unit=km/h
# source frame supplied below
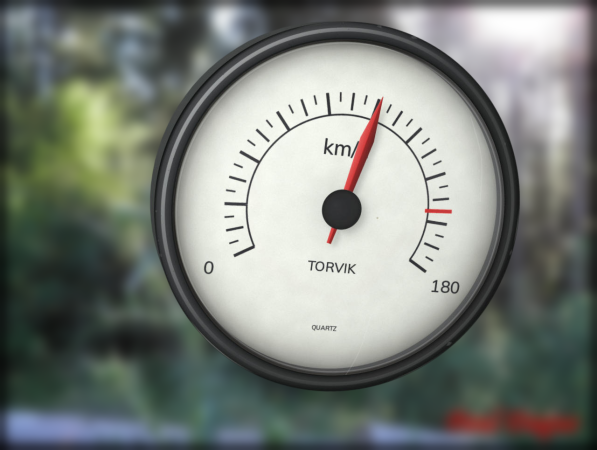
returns value=100 unit=km/h
